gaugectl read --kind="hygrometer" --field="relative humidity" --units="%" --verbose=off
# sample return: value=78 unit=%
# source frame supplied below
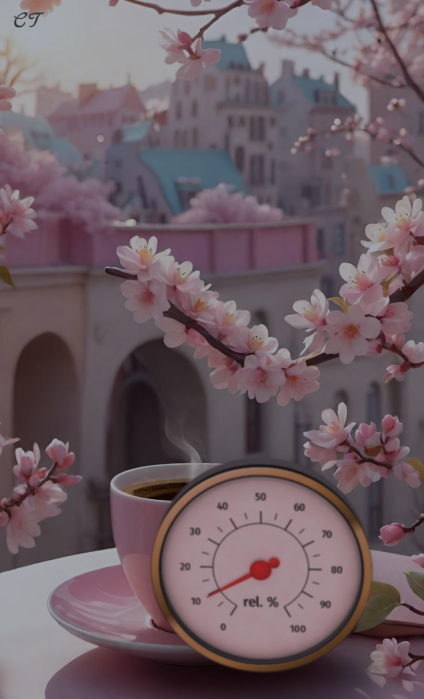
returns value=10 unit=%
